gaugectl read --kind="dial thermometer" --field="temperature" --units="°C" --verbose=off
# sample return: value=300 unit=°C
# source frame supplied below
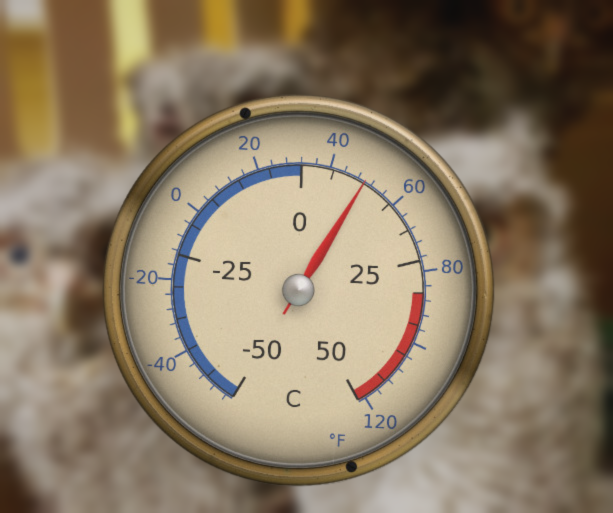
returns value=10 unit=°C
